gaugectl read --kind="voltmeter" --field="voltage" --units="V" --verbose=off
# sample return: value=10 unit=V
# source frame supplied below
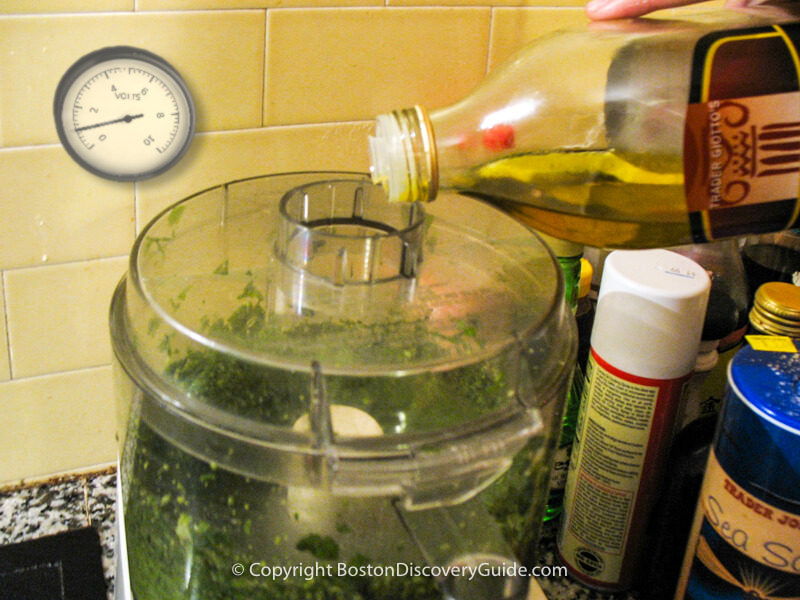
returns value=1 unit=V
